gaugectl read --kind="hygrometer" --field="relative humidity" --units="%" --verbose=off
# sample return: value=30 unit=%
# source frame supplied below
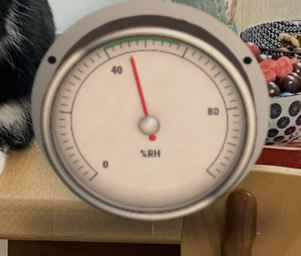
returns value=46 unit=%
